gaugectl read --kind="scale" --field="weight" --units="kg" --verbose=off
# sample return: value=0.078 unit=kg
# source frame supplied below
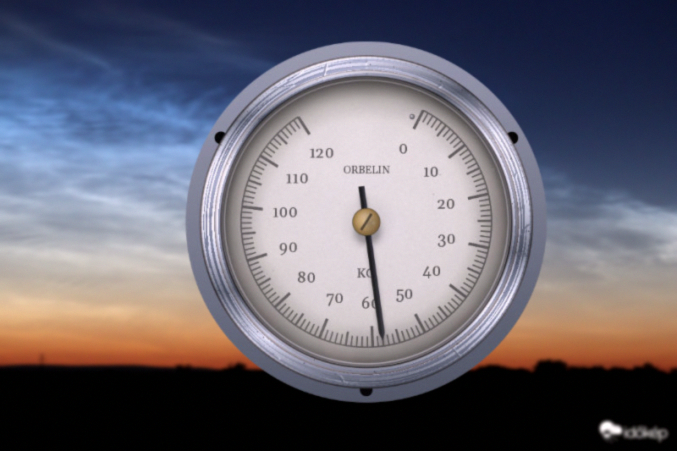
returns value=58 unit=kg
